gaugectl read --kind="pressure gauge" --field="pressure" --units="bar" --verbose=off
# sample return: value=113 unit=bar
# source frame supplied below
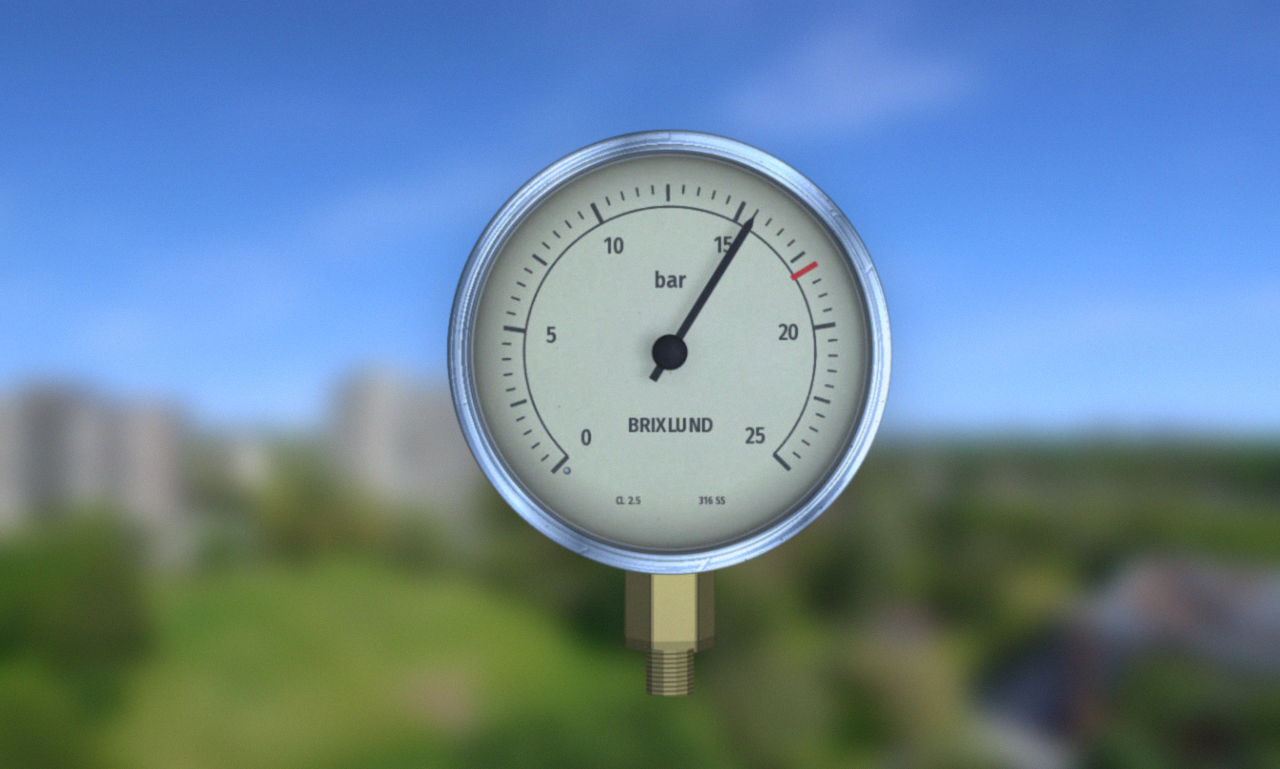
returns value=15.5 unit=bar
